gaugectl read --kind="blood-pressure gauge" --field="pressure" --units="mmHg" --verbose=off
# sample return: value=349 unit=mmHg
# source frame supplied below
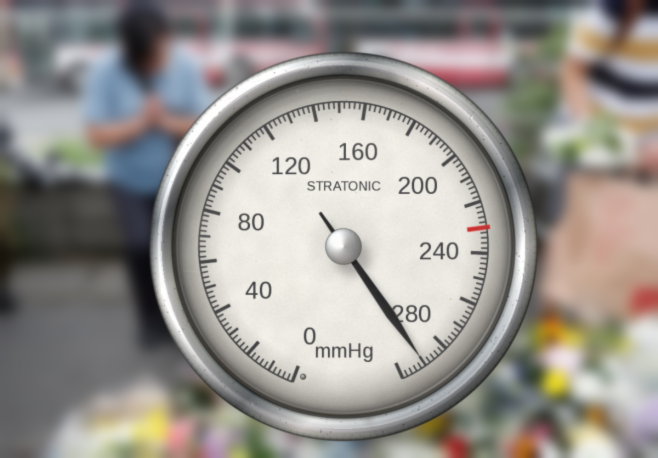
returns value=290 unit=mmHg
